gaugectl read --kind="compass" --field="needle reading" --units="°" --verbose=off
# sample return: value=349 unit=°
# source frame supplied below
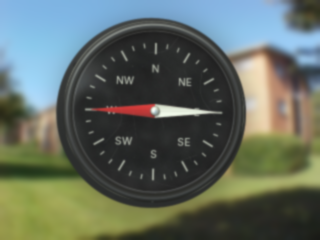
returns value=270 unit=°
